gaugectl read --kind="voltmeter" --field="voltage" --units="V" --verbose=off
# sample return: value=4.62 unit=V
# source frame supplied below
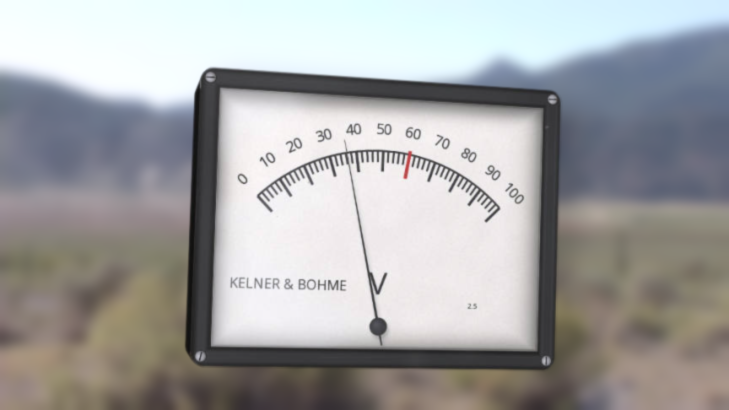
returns value=36 unit=V
